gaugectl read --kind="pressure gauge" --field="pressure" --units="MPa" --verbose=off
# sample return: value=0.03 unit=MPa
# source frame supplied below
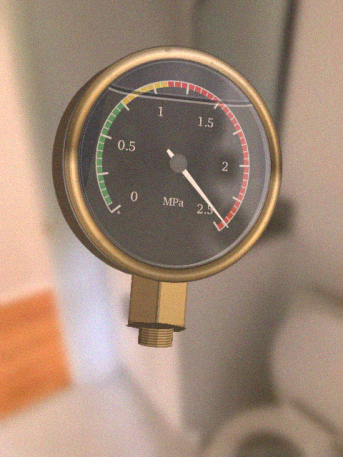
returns value=2.45 unit=MPa
